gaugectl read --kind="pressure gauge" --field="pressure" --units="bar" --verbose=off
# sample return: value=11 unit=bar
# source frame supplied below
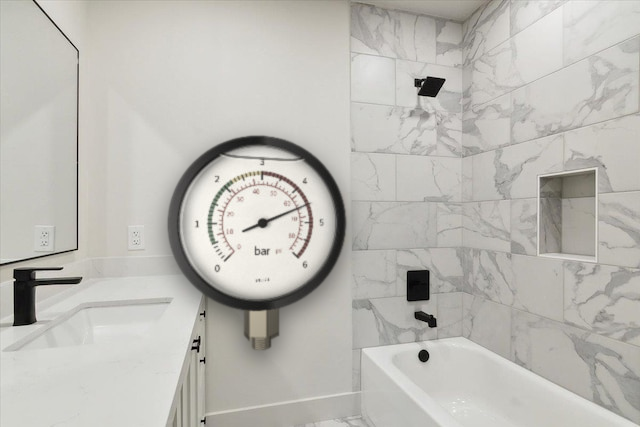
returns value=4.5 unit=bar
